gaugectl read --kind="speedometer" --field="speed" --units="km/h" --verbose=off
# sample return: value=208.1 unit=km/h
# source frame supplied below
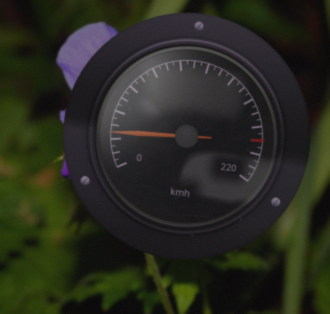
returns value=25 unit=km/h
